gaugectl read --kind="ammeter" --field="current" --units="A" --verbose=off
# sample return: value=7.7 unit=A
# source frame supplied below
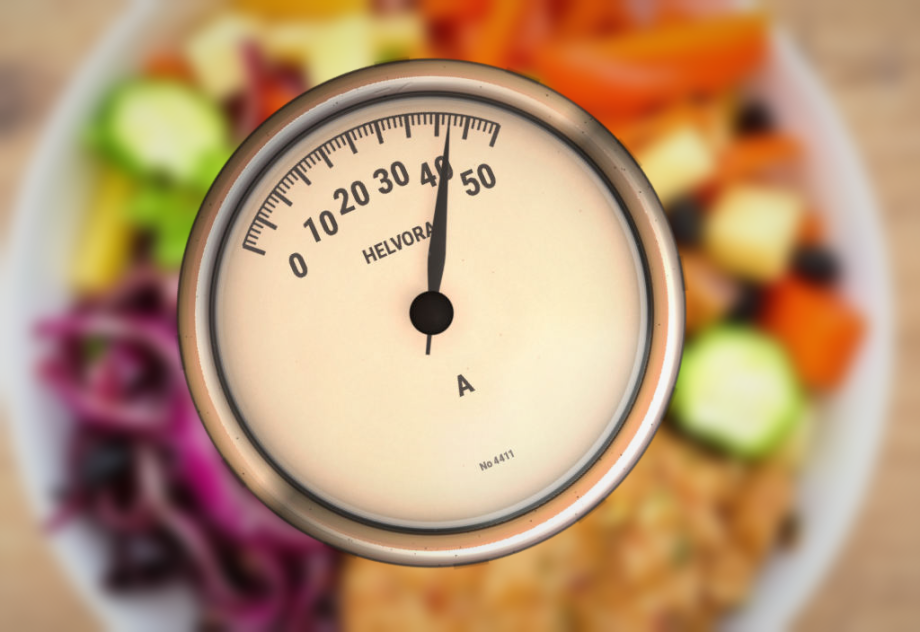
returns value=42 unit=A
